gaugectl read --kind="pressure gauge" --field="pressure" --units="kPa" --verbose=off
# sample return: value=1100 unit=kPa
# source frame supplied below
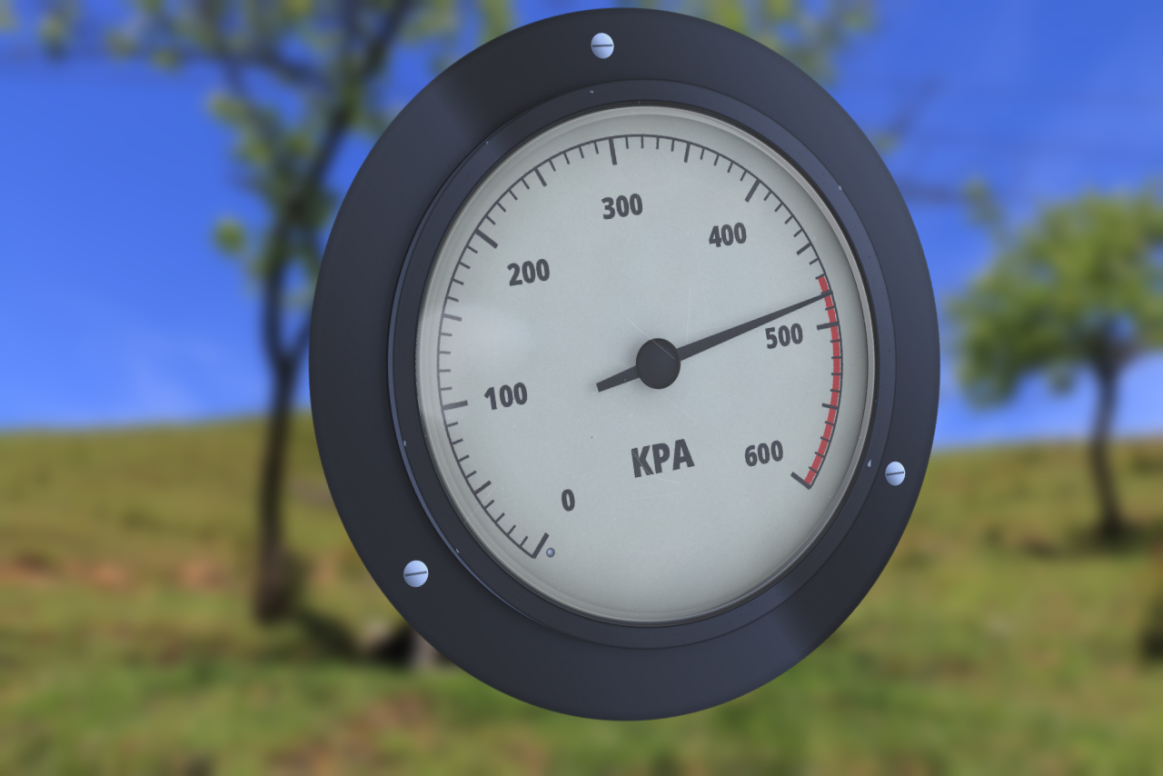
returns value=480 unit=kPa
